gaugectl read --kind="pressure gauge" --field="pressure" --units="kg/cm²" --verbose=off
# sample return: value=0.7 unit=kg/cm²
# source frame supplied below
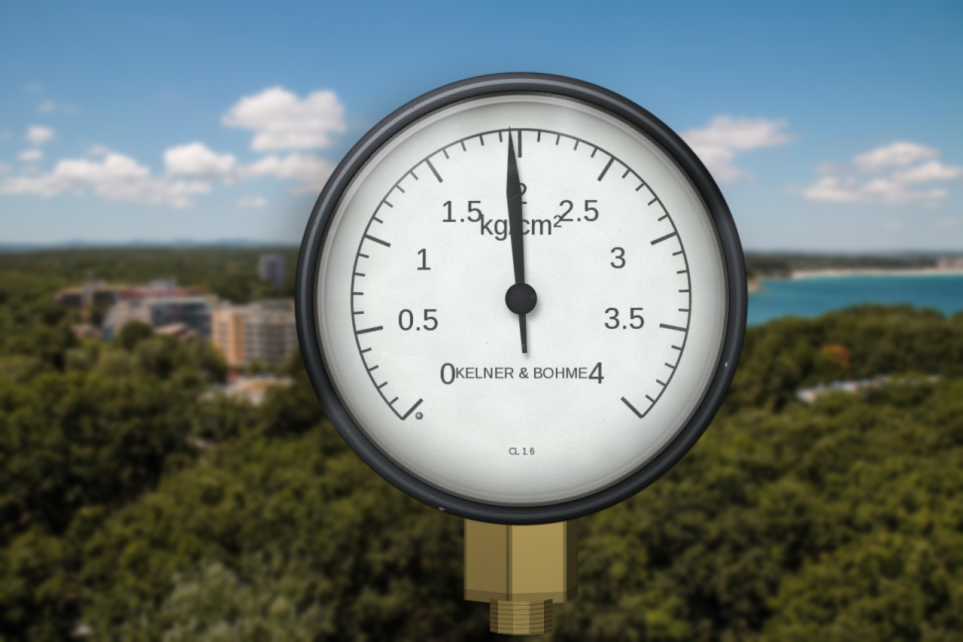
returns value=1.95 unit=kg/cm²
